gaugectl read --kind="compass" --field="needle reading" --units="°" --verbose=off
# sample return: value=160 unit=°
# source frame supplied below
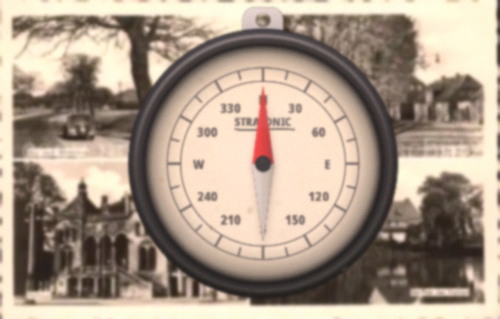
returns value=0 unit=°
